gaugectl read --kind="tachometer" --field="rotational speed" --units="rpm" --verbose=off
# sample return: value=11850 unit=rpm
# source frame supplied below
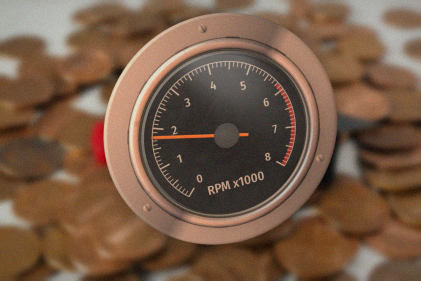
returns value=1800 unit=rpm
